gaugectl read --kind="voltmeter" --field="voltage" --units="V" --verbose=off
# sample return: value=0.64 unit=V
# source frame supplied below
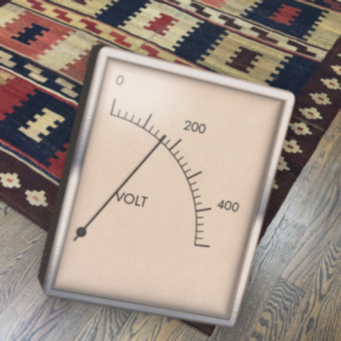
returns value=160 unit=V
